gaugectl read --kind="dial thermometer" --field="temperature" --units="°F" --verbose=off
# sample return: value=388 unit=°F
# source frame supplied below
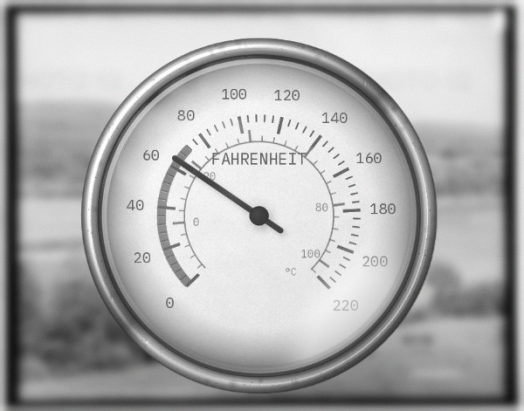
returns value=64 unit=°F
